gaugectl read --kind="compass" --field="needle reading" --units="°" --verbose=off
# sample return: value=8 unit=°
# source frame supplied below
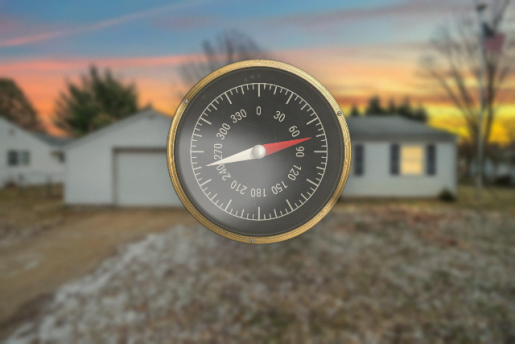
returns value=75 unit=°
